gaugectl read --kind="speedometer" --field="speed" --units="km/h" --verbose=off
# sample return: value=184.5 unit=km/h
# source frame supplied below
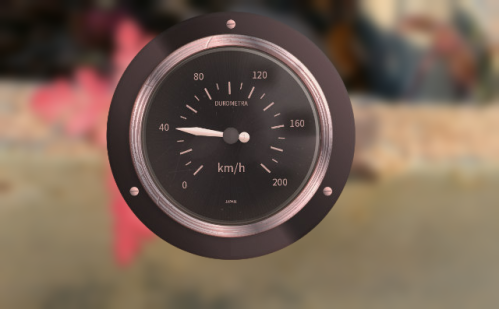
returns value=40 unit=km/h
